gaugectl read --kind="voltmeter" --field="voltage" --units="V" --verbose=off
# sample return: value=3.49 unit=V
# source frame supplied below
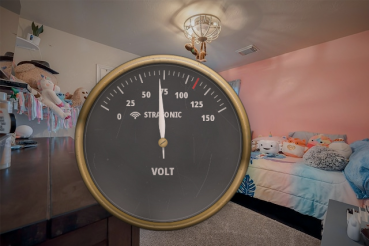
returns value=70 unit=V
